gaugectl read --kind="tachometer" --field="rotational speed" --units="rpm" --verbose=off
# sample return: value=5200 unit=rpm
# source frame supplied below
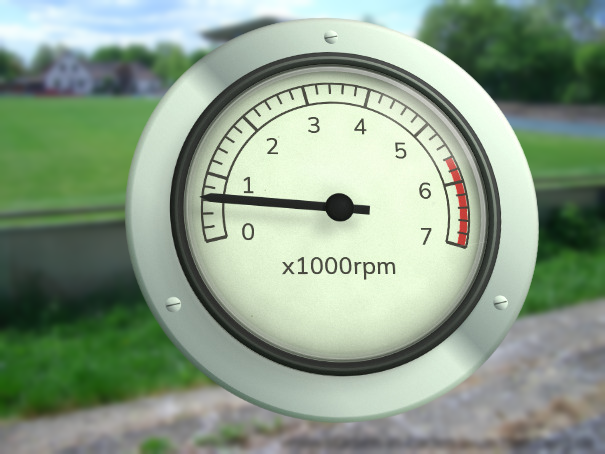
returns value=600 unit=rpm
